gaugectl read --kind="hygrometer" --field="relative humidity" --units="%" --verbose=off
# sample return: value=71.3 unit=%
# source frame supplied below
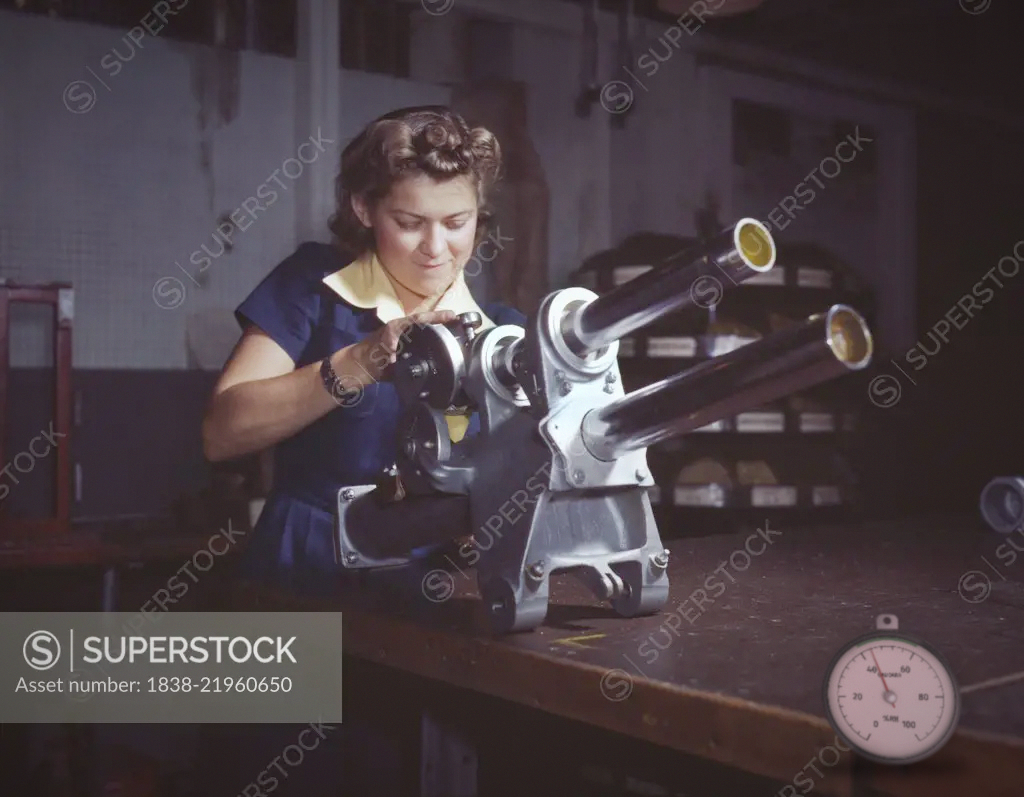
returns value=44 unit=%
